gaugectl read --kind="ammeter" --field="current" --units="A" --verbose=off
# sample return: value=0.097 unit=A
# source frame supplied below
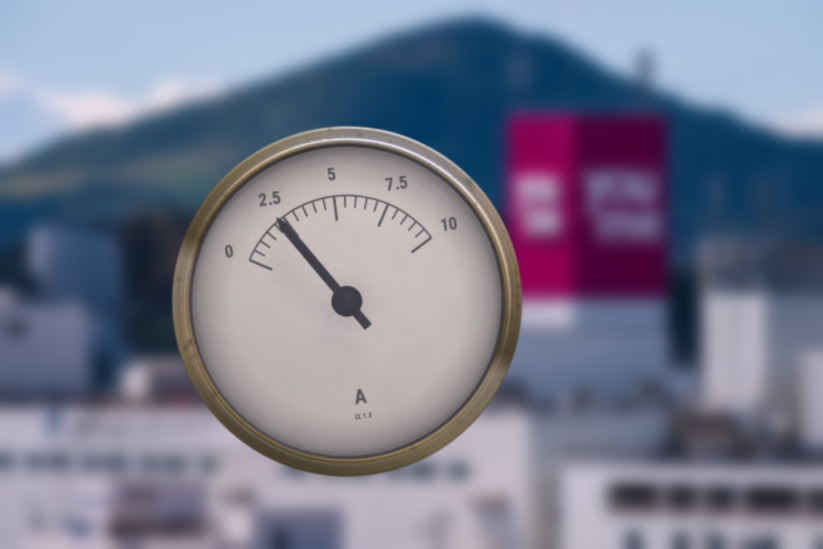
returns value=2.25 unit=A
